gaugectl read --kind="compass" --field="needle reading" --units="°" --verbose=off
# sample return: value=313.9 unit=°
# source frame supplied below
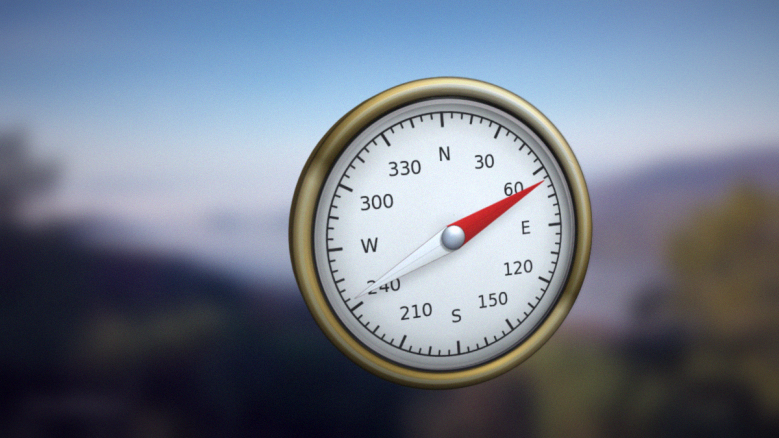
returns value=65 unit=°
